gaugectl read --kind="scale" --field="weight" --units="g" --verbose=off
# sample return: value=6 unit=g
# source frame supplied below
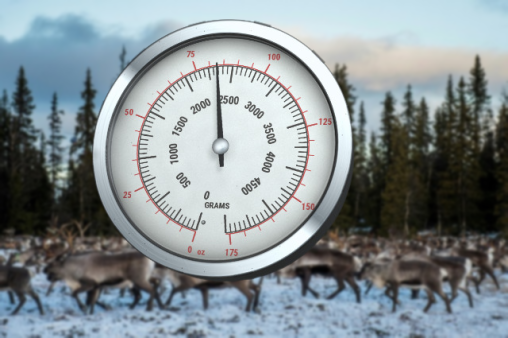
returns value=2350 unit=g
